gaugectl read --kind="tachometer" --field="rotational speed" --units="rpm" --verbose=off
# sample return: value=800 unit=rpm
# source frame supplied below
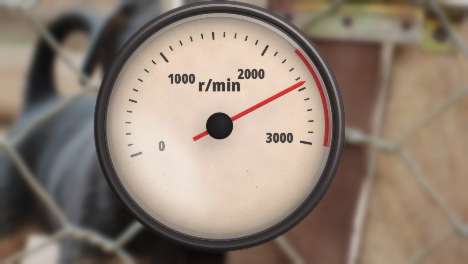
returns value=2450 unit=rpm
